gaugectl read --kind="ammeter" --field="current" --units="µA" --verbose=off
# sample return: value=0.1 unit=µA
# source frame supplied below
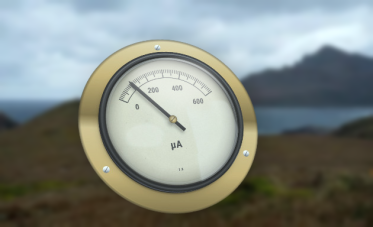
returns value=100 unit=µA
